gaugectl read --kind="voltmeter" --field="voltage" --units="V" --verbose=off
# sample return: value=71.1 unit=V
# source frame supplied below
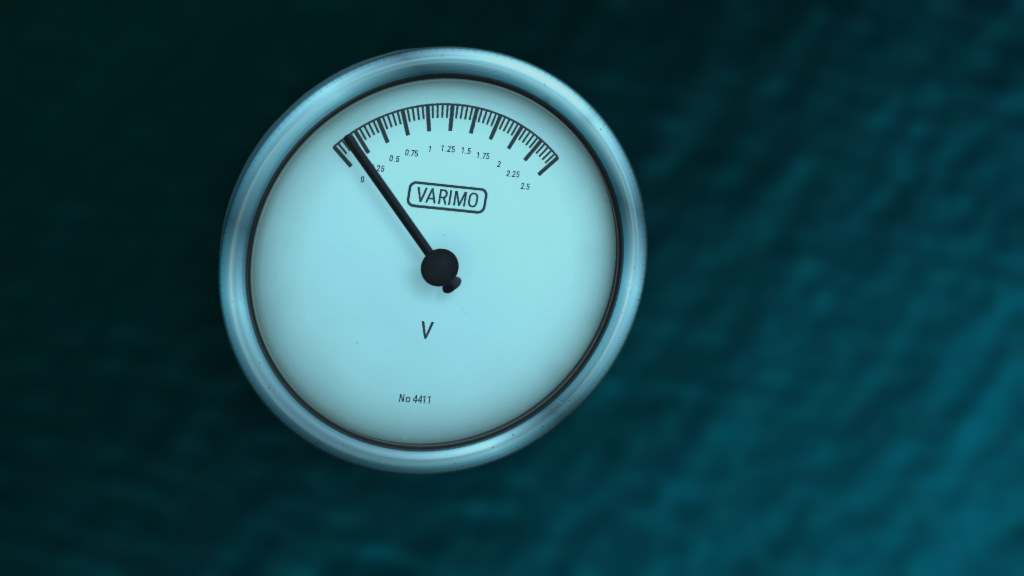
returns value=0.15 unit=V
